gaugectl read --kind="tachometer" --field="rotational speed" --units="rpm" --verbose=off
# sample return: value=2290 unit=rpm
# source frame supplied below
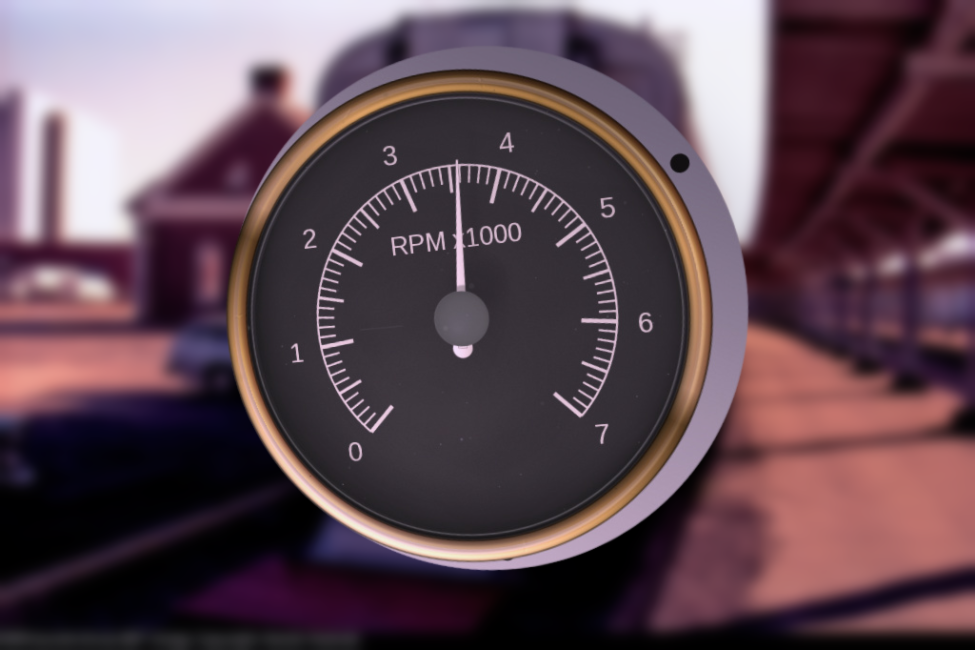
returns value=3600 unit=rpm
